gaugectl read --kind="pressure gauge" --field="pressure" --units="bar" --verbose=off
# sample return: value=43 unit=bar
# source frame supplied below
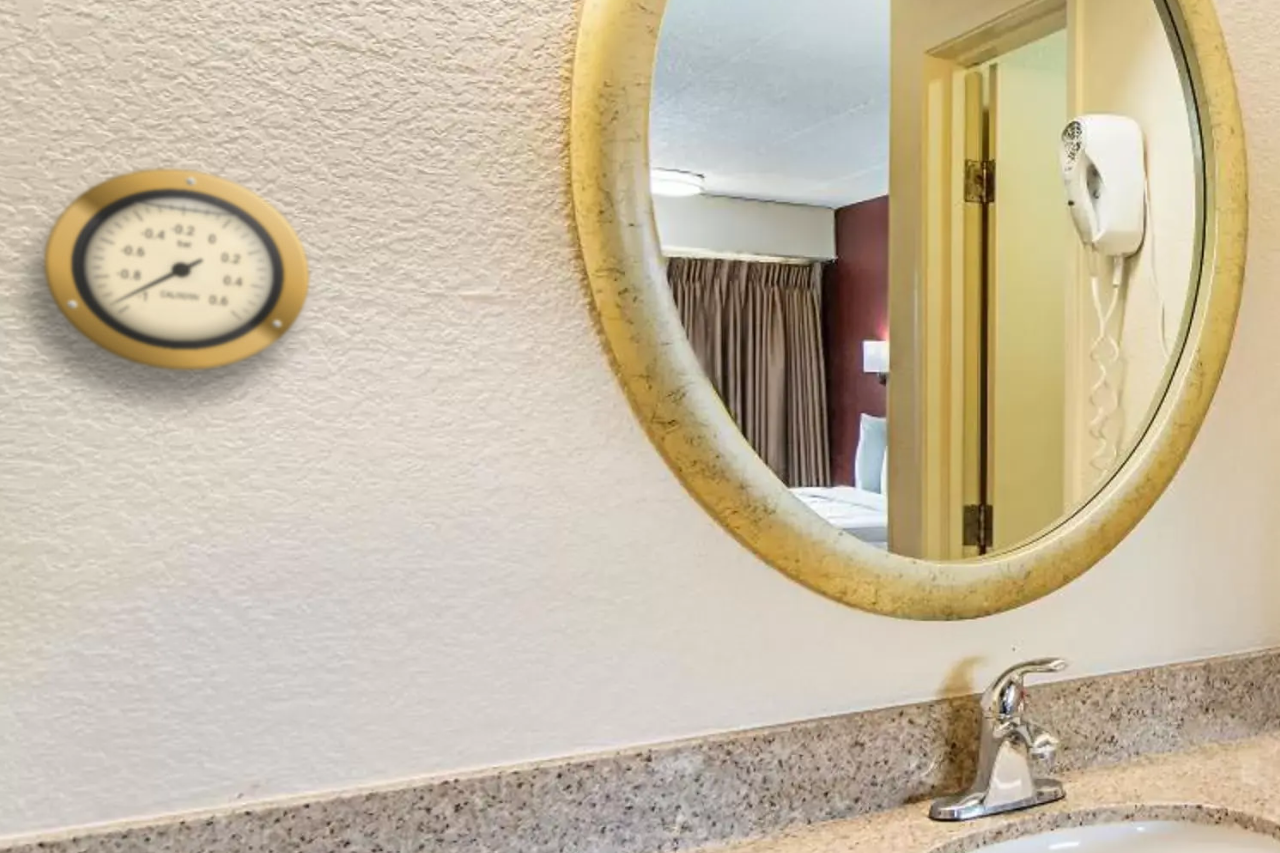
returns value=-0.95 unit=bar
